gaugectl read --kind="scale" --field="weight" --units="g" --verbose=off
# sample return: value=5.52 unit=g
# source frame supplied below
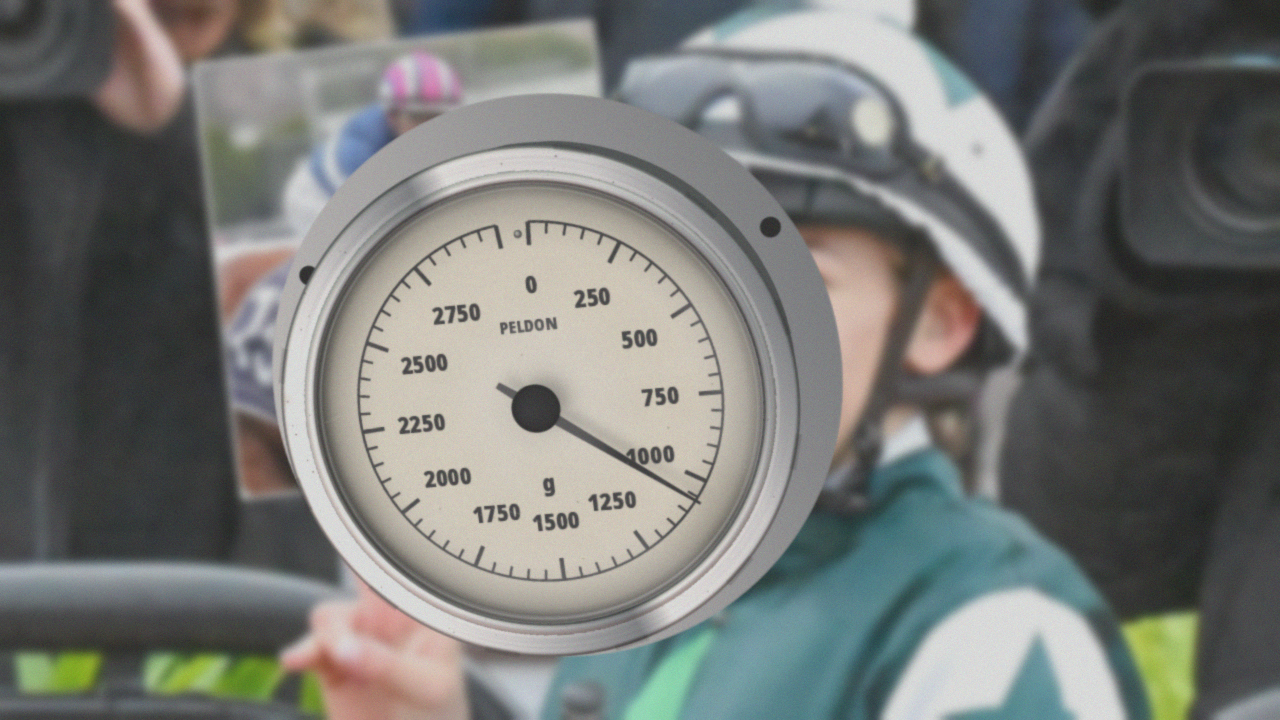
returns value=1050 unit=g
